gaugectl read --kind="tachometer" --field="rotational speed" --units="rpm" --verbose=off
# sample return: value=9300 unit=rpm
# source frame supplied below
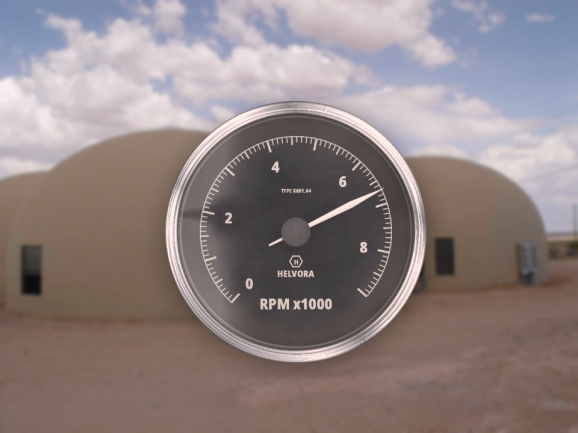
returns value=6700 unit=rpm
